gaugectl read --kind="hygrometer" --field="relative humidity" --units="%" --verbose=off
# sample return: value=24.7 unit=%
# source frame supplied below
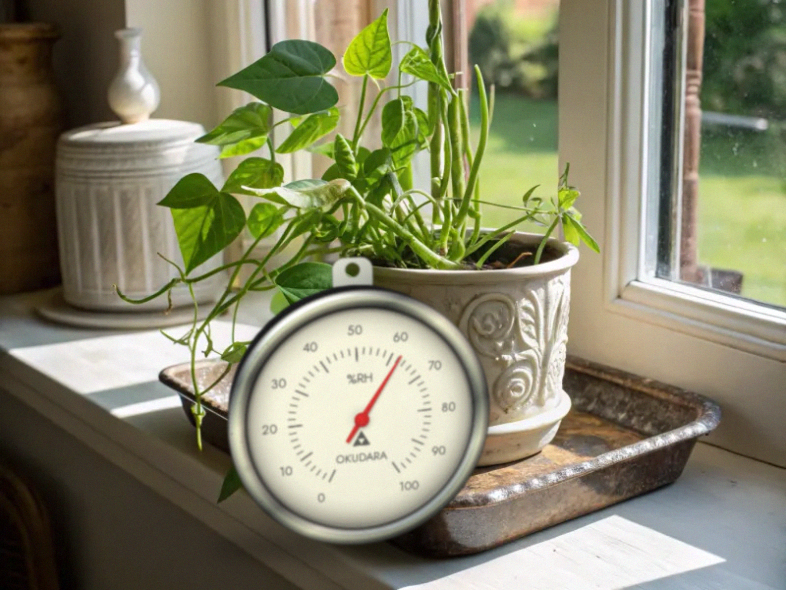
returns value=62 unit=%
